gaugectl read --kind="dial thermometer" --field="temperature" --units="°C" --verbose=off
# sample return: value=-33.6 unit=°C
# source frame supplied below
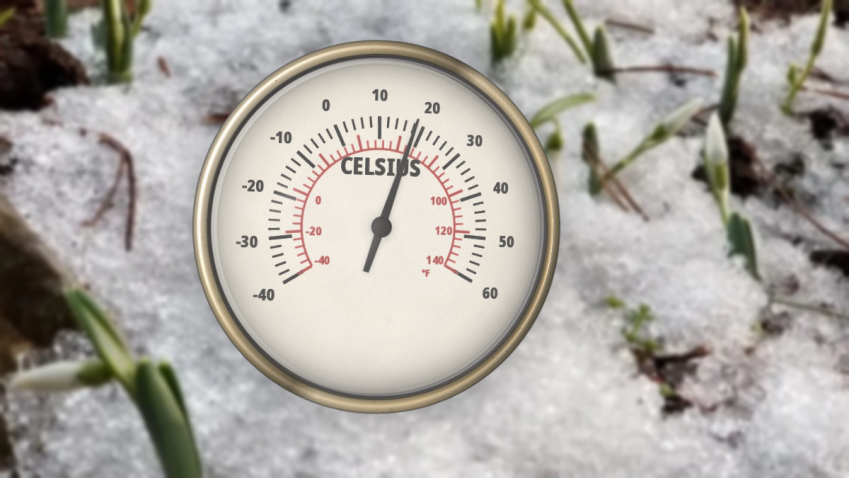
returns value=18 unit=°C
